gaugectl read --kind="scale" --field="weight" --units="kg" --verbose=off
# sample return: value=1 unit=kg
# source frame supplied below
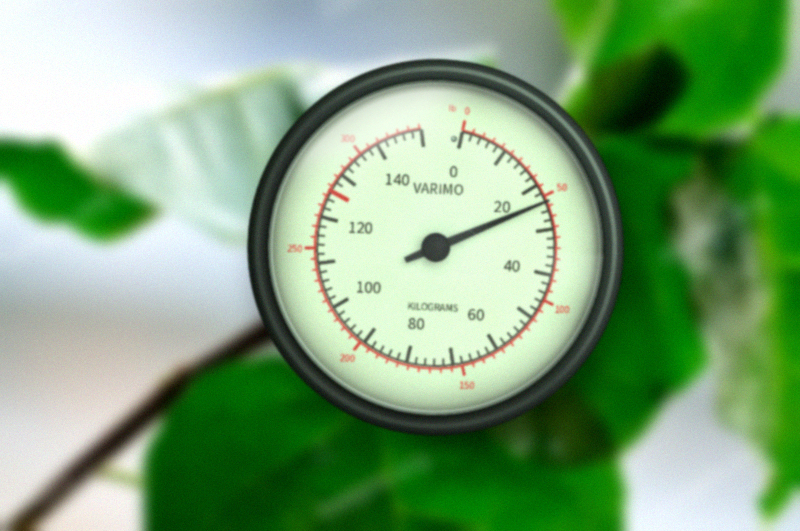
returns value=24 unit=kg
